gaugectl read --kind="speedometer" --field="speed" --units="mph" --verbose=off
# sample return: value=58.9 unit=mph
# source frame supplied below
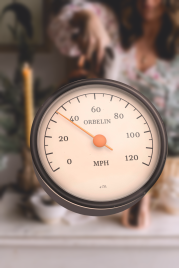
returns value=35 unit=mph
